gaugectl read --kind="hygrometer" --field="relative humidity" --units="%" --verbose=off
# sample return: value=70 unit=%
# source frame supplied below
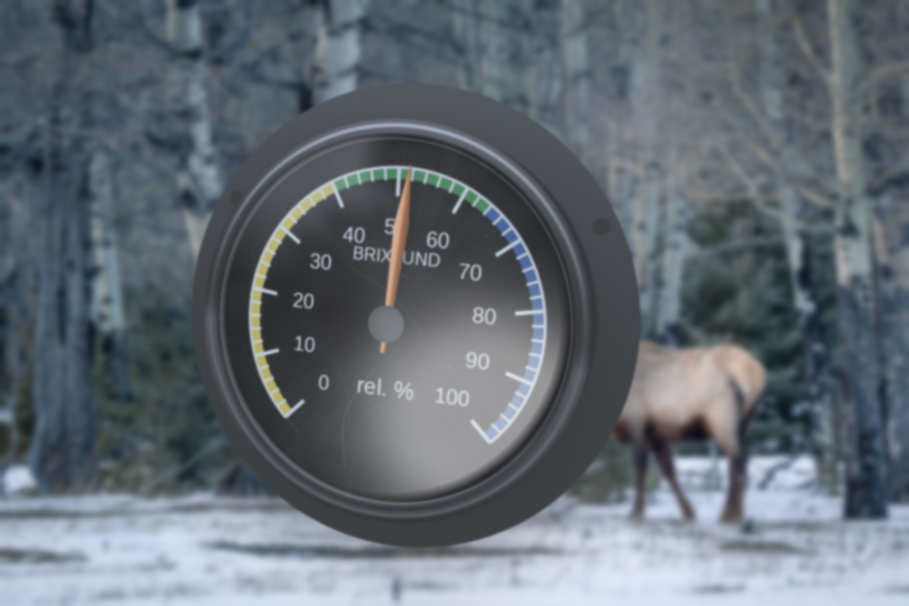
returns value=52 unit=%
